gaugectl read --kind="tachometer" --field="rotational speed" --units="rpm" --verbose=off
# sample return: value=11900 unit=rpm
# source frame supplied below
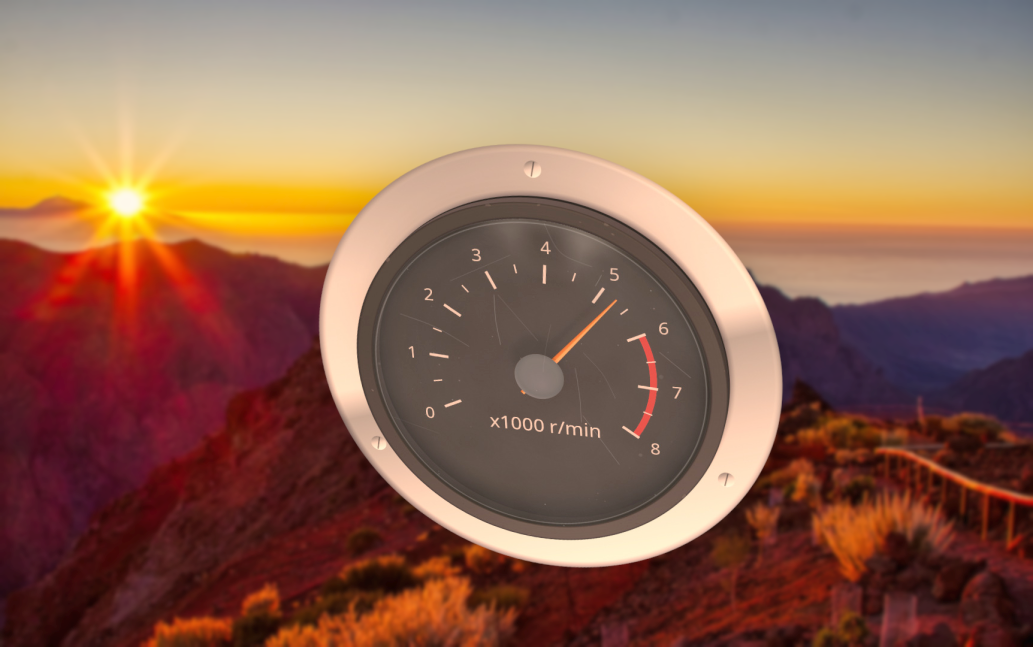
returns value=5250 unit=rpm
